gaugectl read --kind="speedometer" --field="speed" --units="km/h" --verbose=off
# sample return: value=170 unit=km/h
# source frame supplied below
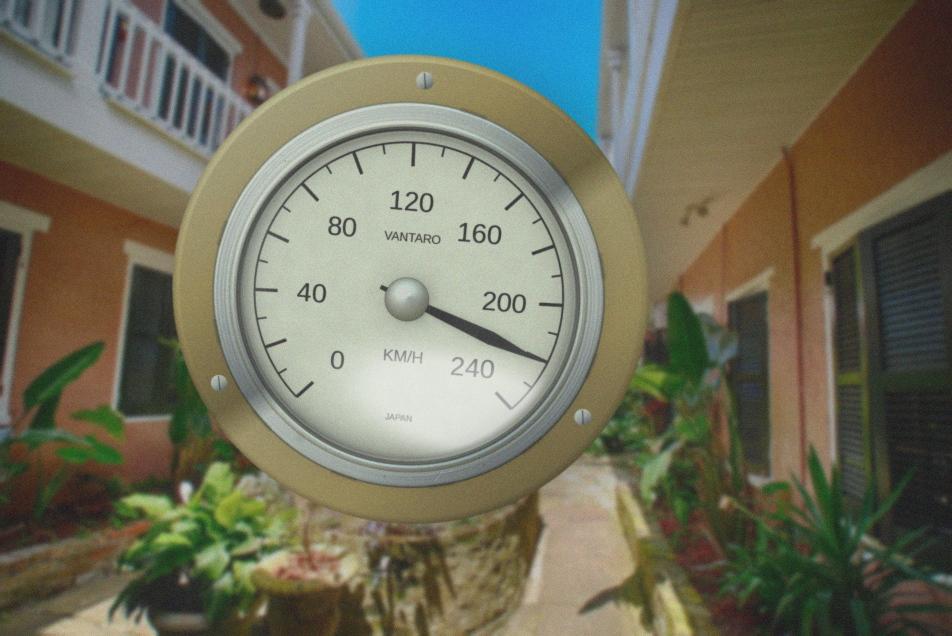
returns value=220 unit=km/h
